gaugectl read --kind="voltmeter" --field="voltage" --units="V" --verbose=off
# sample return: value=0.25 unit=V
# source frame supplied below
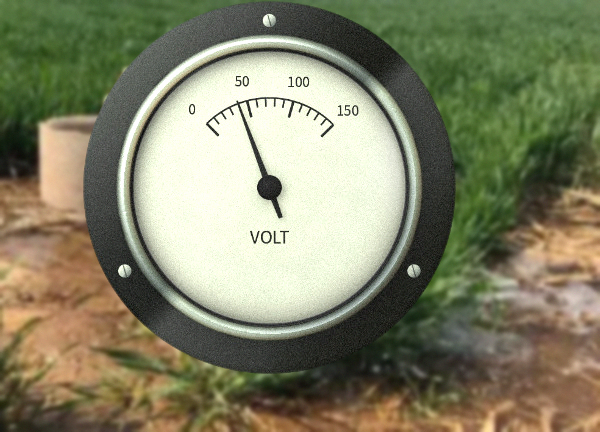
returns value=40 unit=V
